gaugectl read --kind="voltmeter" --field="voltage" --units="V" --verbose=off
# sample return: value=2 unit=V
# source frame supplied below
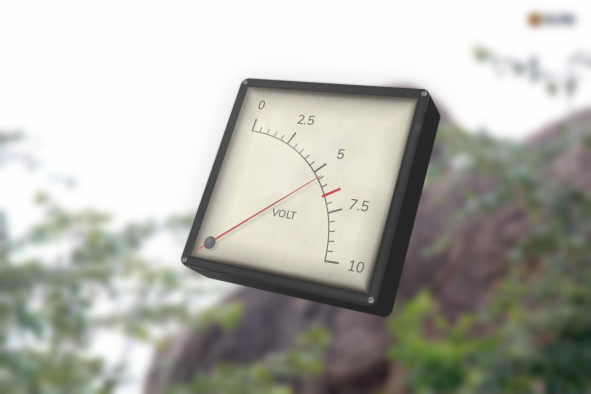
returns value=5.5 unit=V
